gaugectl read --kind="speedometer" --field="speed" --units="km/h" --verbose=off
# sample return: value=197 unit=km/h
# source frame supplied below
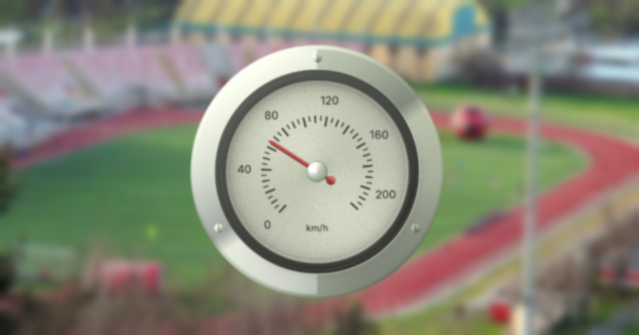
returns value=65 unit=km/h
